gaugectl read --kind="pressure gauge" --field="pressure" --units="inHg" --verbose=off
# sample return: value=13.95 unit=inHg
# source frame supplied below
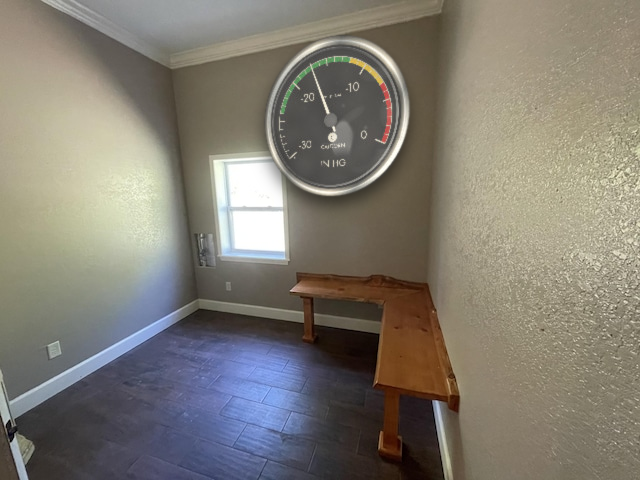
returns value=-17 unit=inHg
